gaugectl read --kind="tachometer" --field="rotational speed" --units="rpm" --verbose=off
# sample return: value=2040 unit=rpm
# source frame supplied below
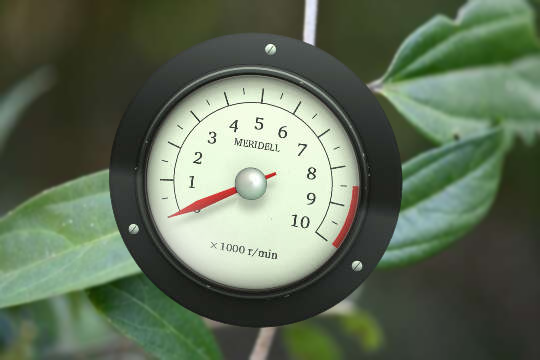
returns value=0 unit=rpm
